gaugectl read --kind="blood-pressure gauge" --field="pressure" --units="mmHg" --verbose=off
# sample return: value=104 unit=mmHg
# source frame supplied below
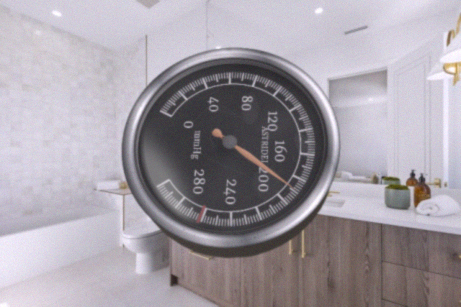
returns value=190 unit=mmHg
